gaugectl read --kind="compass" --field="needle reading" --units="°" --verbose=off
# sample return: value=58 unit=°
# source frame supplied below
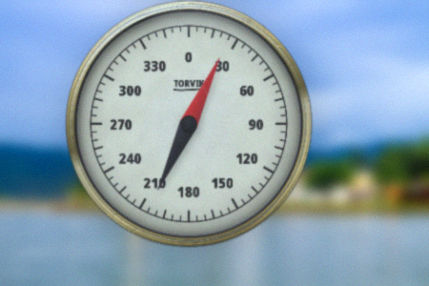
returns value=25 unit=°
